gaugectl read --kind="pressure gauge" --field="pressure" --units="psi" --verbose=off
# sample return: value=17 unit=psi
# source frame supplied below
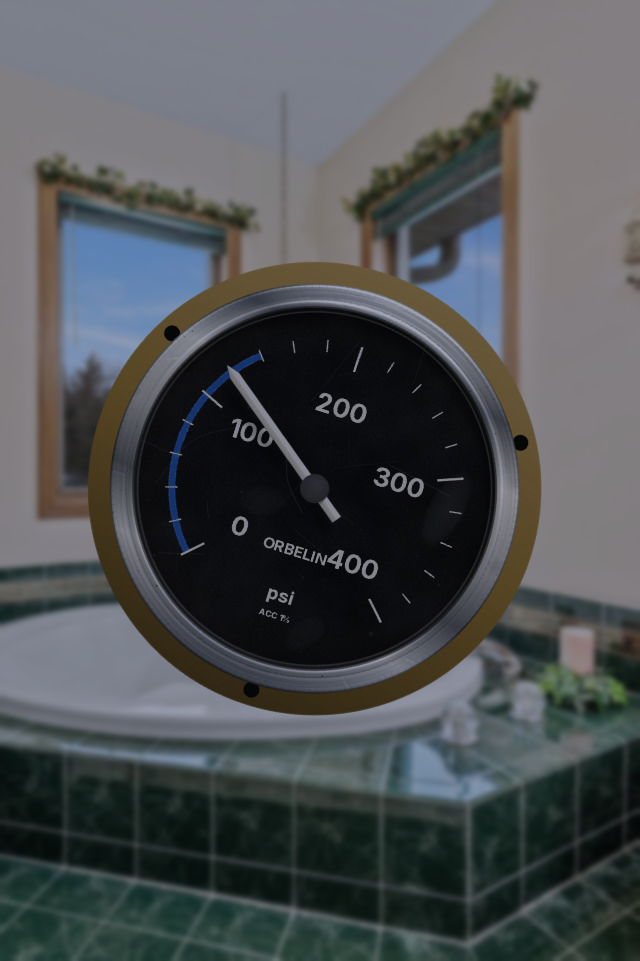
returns value=120 unit=psi
